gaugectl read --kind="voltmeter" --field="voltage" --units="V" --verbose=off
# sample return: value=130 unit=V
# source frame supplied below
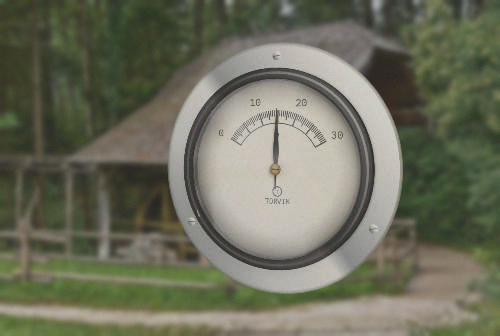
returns value=15 unit=V
